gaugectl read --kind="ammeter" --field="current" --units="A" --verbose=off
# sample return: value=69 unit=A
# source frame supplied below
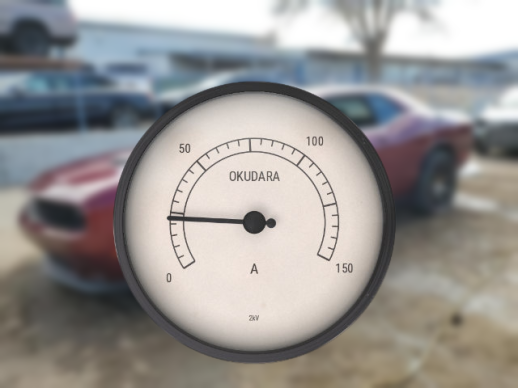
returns value=22.5 unit=A
